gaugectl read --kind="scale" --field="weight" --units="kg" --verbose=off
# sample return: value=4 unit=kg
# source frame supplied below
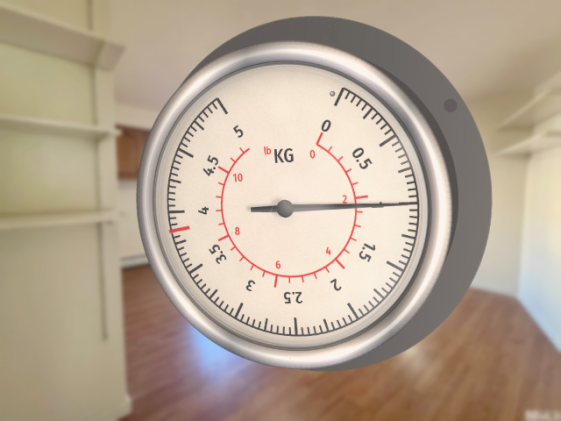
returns value=1 unit=kg
